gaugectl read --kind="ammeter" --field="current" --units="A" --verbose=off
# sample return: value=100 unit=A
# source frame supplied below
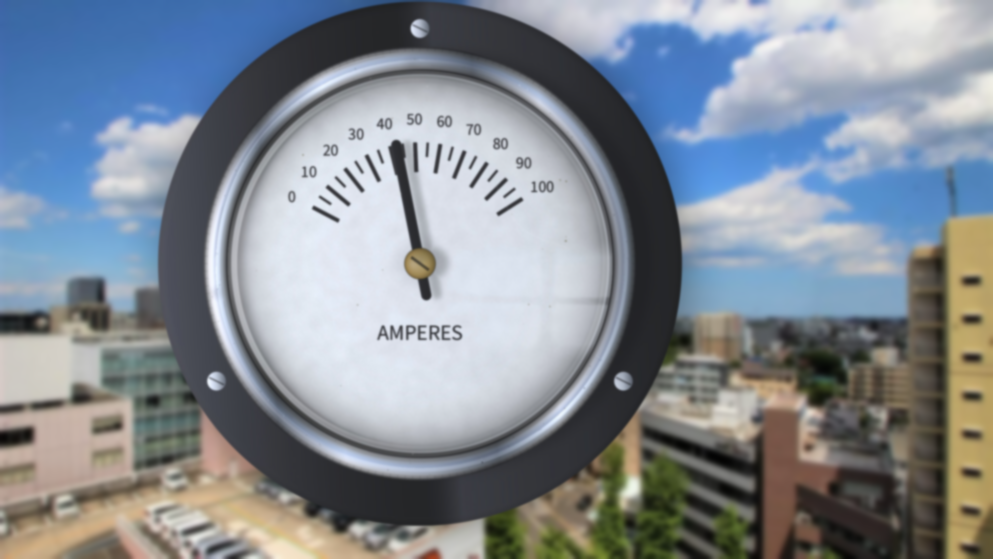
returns value=42.5 unit=A
